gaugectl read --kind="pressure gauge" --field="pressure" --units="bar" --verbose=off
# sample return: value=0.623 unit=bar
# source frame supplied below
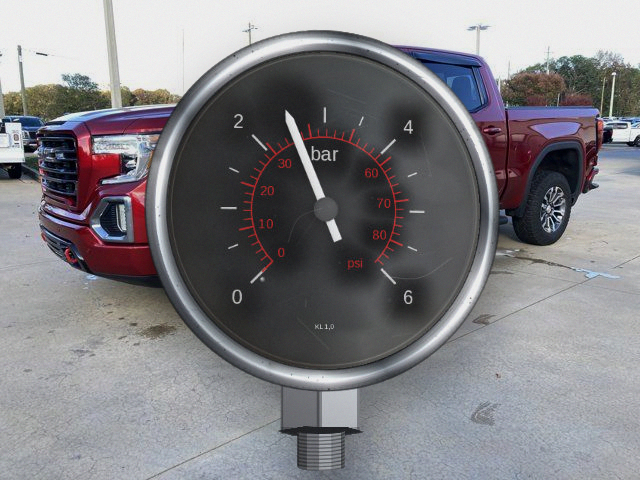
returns value=2.5 unit=bar
